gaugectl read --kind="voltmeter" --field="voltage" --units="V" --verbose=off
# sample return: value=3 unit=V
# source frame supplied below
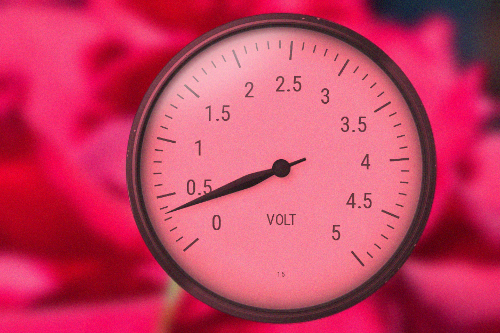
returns value=0.35 unit=V
